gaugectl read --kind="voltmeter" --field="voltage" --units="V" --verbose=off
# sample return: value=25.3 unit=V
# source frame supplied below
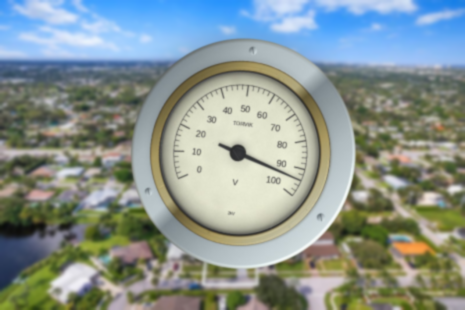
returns value=94 unit=V
